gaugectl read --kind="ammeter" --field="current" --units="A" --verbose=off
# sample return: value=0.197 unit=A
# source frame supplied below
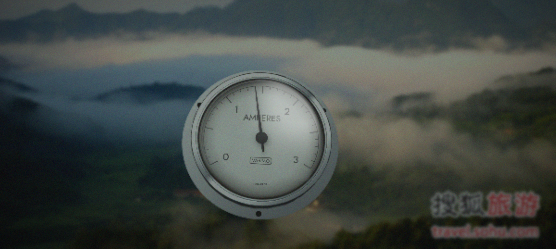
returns value=1.4 unit=A
